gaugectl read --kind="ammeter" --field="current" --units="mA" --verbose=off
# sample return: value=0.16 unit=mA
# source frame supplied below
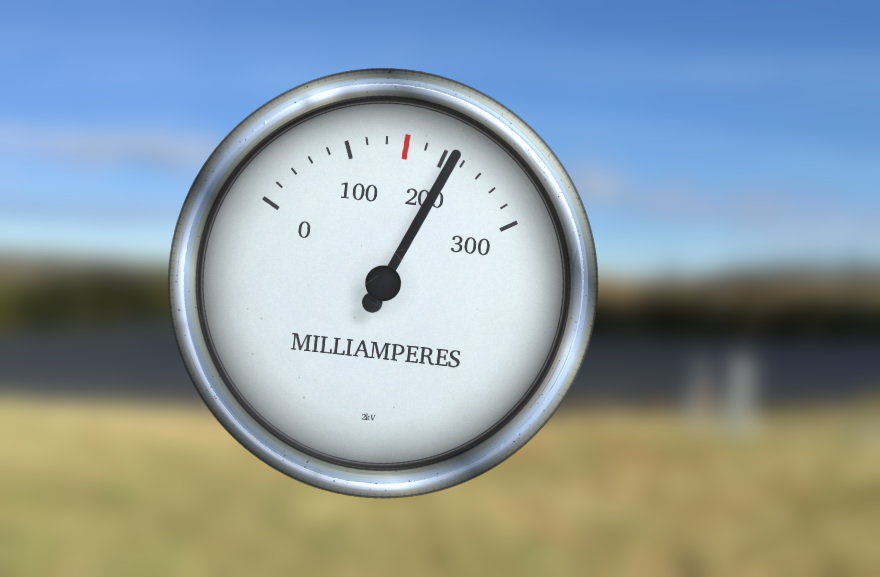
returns value=210 unit=mA
